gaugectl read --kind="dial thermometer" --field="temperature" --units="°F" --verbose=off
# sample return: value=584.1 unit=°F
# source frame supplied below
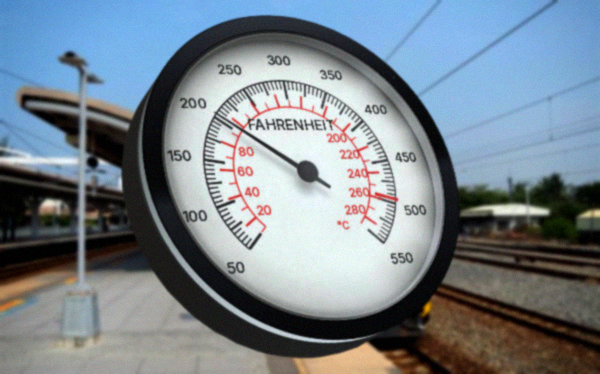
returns value=200 unit=°F
